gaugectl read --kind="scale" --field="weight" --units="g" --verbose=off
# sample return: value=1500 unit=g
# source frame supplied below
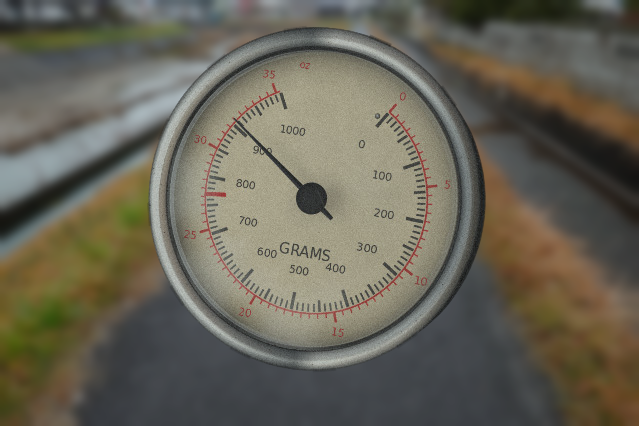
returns value=910 unit=g
